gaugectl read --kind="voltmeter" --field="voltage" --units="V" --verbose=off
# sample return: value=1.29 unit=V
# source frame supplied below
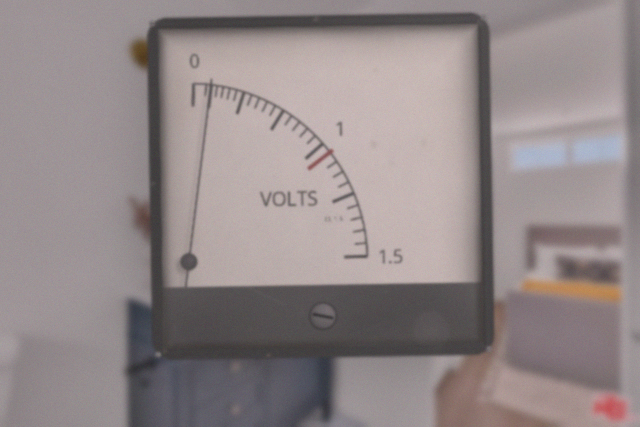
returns value=0.25 unit=V
